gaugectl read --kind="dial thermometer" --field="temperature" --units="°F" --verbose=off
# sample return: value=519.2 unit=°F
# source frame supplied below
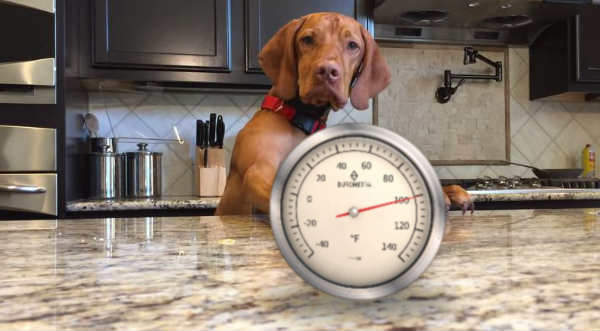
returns value=100 unit=°F
